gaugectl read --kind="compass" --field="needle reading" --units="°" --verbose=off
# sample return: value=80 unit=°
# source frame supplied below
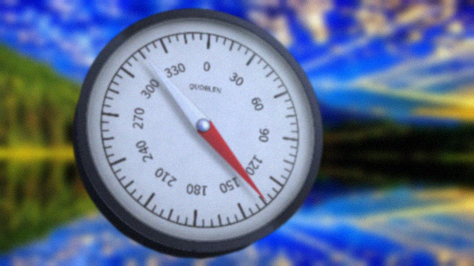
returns value=135 unit=°
